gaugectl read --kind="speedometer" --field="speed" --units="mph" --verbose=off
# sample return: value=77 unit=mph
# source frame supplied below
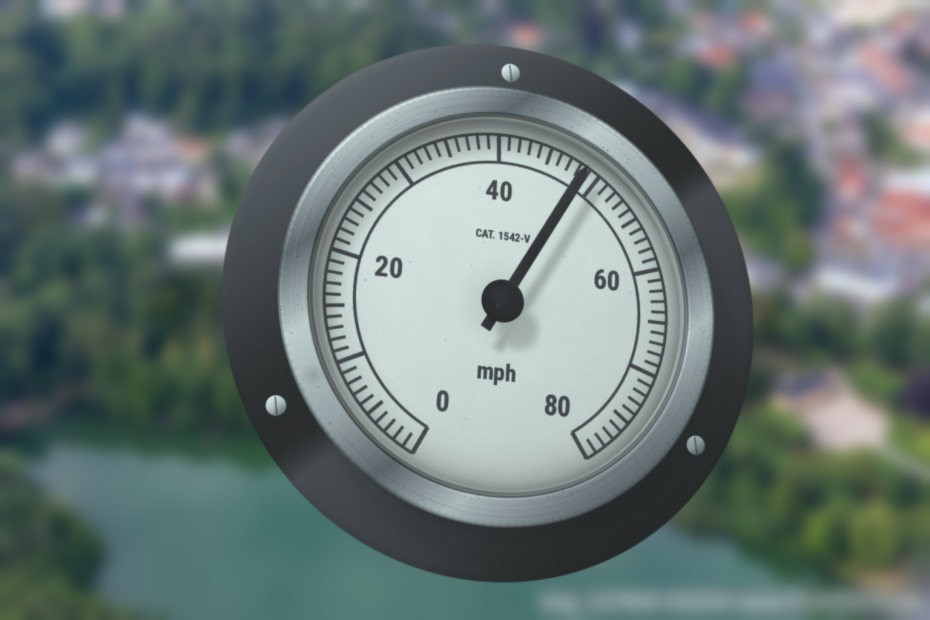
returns value=48.5 unit=mph
